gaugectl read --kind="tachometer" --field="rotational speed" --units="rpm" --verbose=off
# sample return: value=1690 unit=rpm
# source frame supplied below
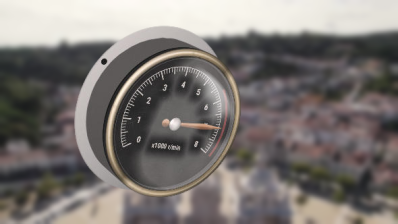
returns value=7000 unit=rpm
